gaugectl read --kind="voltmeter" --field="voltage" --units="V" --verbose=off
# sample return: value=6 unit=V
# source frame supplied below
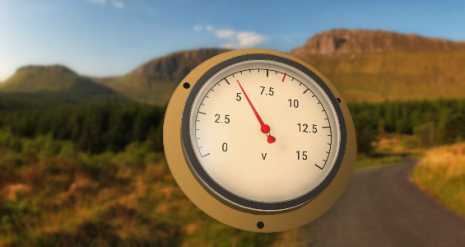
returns value=5.5 unit=V
